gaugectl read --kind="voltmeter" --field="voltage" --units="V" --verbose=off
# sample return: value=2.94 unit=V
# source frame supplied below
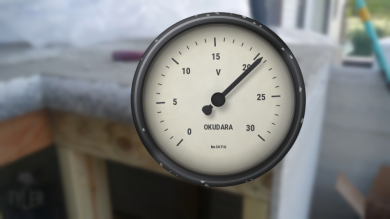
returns value=20.5 unit=V
